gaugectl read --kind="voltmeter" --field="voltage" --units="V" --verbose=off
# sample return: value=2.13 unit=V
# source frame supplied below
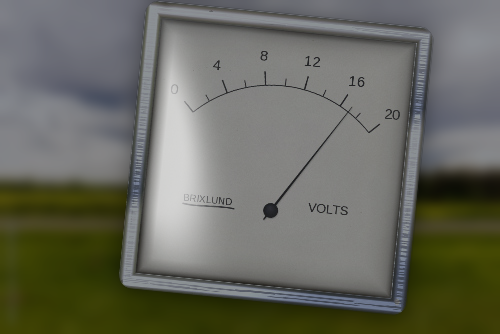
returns value=17 unit=V
